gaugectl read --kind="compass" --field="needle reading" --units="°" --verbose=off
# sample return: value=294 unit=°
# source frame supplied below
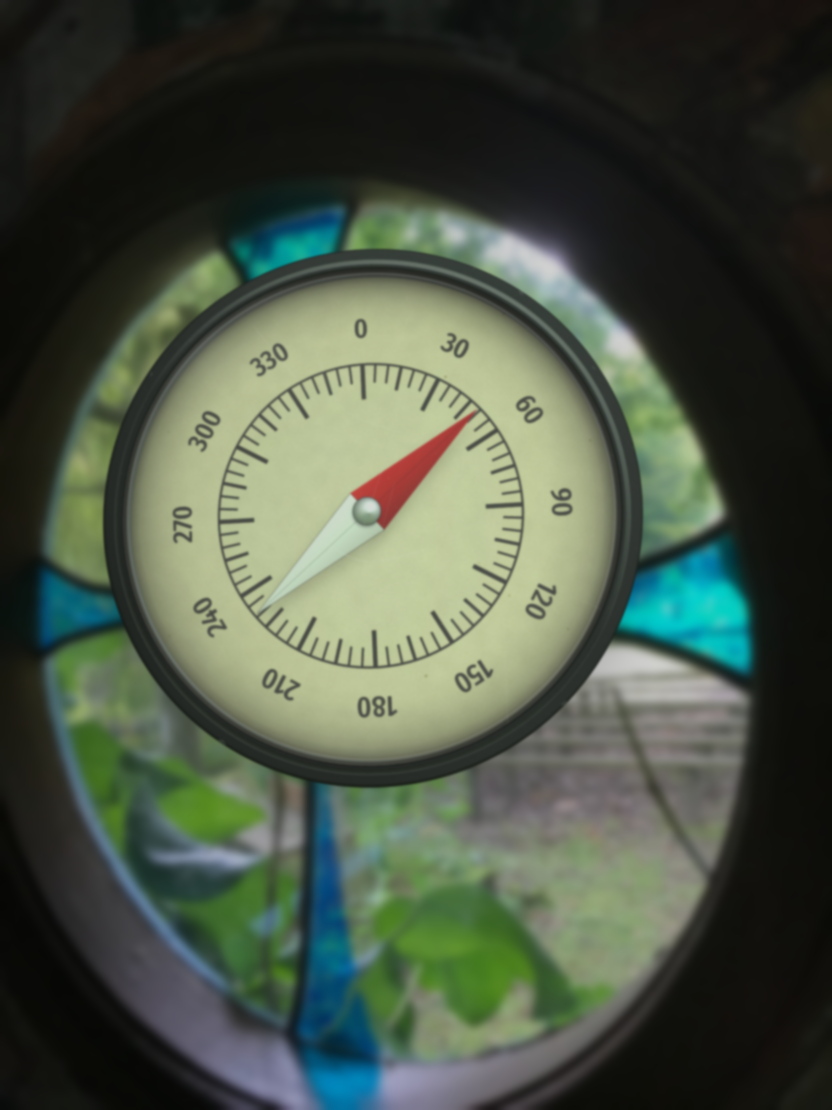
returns value=50 unit=°
